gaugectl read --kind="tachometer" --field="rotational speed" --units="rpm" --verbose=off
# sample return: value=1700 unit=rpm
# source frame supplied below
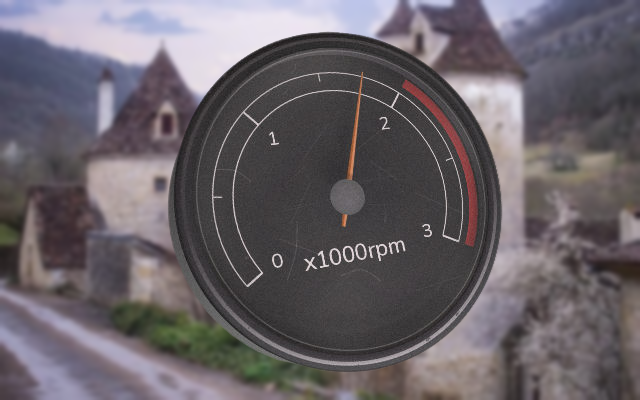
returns value=1750 unit=rpm
